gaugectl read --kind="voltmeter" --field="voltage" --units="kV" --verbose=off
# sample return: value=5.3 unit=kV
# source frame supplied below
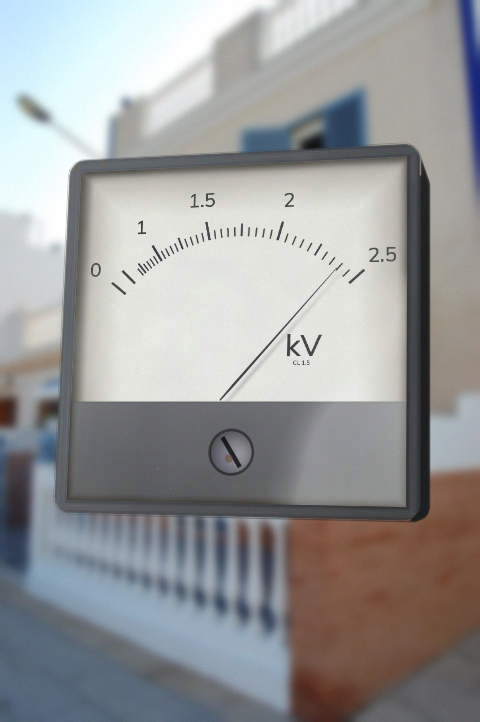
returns value=2.4 unit=kV
